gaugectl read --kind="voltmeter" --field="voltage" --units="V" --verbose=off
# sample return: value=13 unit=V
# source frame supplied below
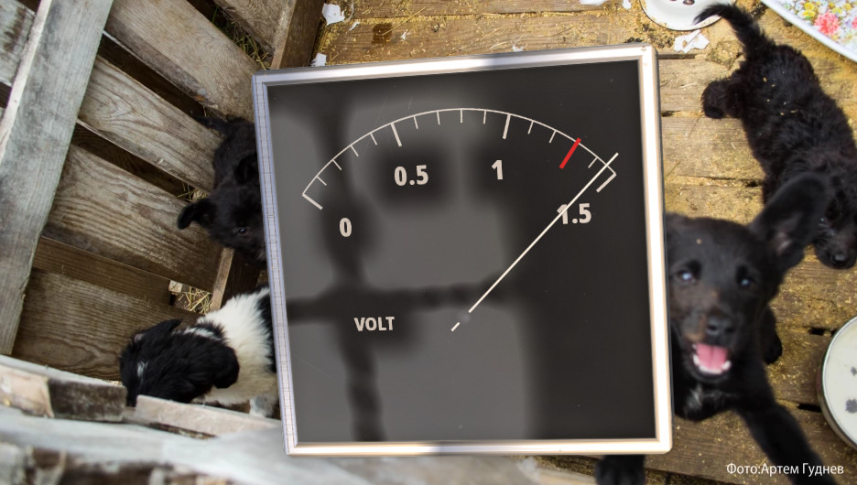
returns value=1.45 unit=V
